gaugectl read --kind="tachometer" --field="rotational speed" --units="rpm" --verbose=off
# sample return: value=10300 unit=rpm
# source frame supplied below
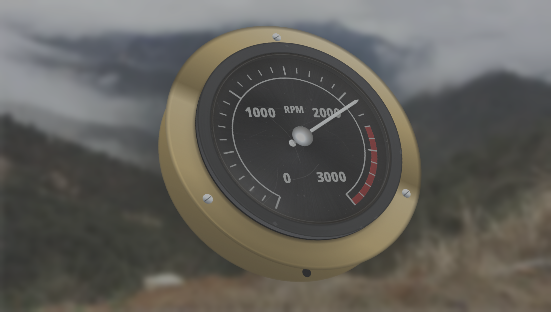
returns value=2100 unit=rpm
